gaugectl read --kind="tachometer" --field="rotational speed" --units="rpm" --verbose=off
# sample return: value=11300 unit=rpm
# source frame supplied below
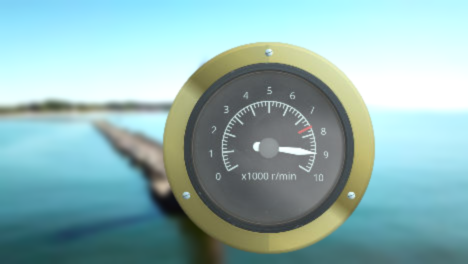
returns value=9000 unit=rpm
